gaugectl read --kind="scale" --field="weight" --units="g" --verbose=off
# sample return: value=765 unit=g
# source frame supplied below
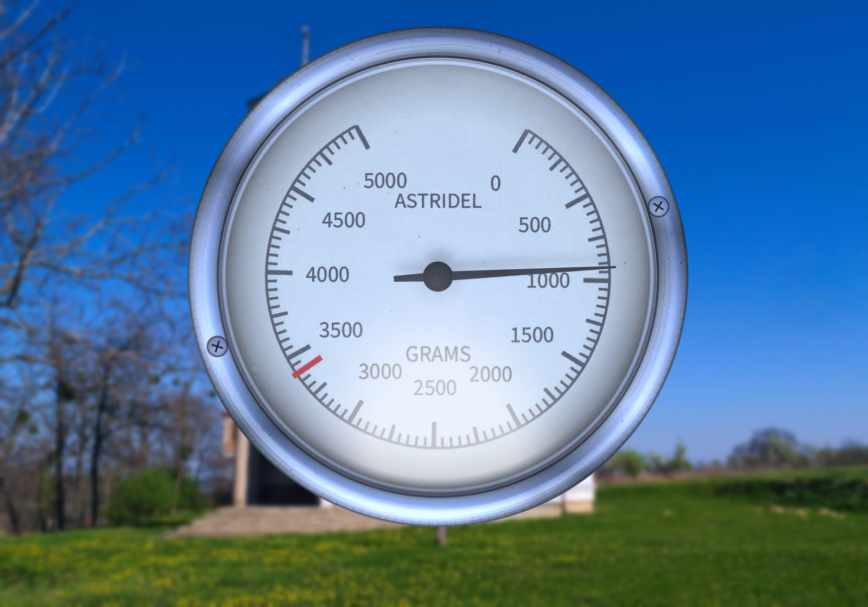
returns value=925 unit=g
